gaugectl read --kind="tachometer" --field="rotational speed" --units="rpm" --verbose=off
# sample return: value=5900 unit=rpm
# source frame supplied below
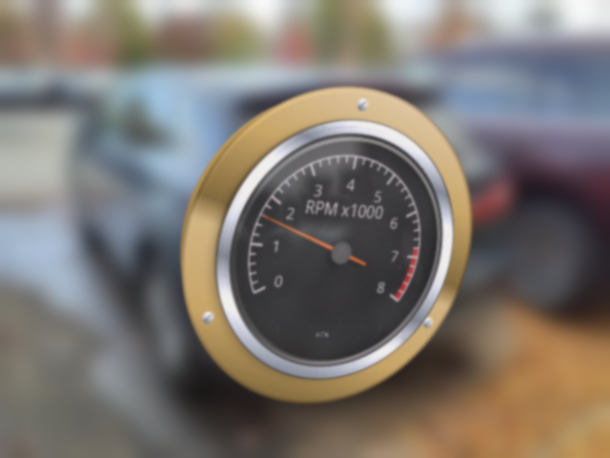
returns value=1600 unit=rpm
